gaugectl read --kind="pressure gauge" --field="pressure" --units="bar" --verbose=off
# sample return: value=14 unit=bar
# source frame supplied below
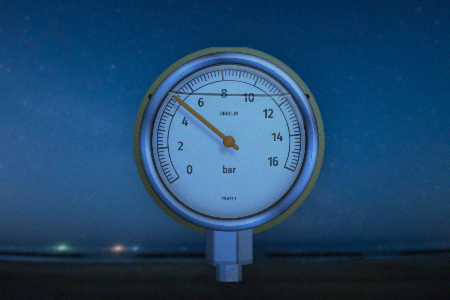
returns value=5 unit=bar
